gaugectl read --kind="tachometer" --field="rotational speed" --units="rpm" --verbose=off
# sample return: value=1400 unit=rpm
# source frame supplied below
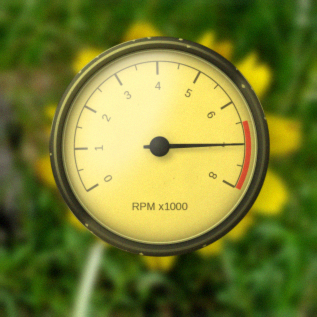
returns value=7000 unit=rpm
